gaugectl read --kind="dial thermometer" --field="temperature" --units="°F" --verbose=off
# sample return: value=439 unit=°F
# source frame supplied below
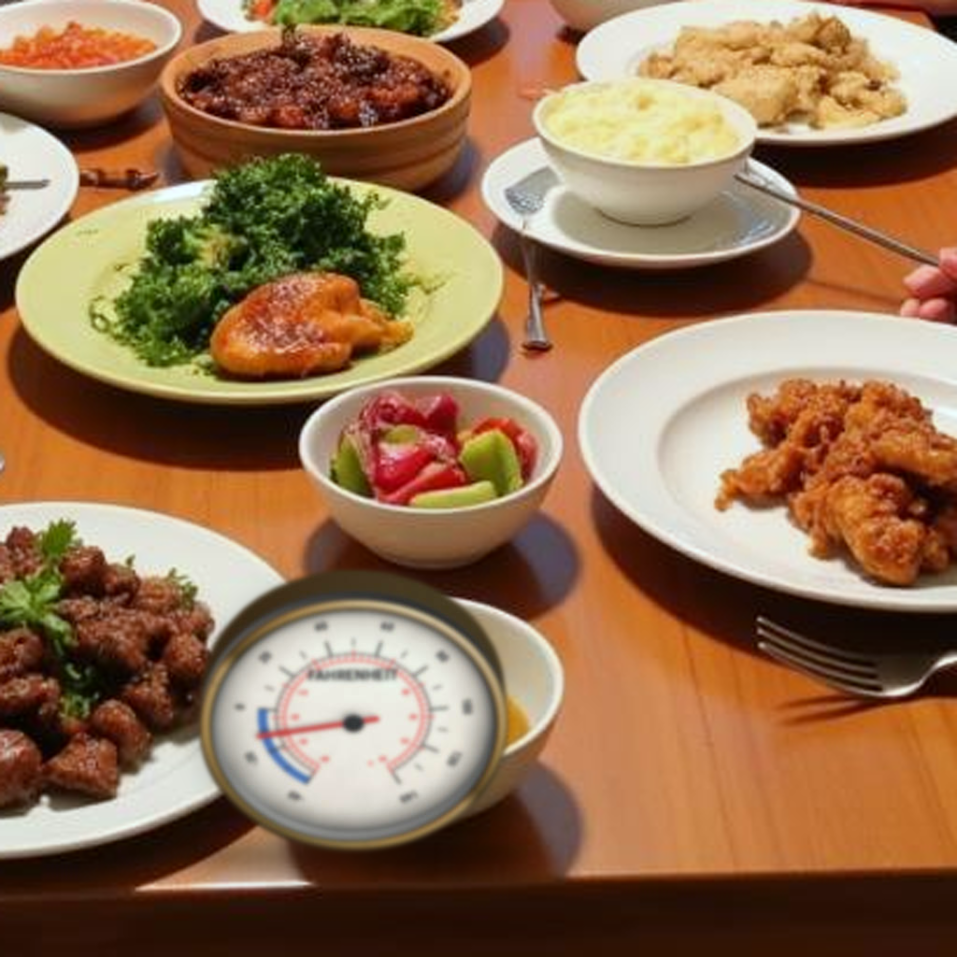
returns value=-10 unit=°F
